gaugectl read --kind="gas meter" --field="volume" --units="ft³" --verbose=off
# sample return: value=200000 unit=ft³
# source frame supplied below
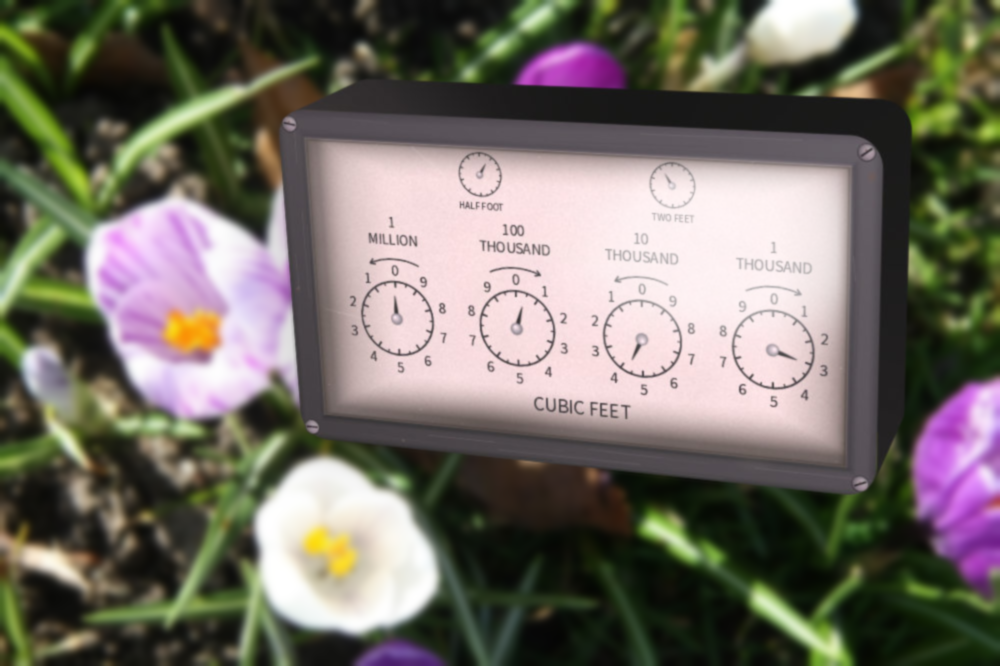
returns value=4300 unit=ft³
